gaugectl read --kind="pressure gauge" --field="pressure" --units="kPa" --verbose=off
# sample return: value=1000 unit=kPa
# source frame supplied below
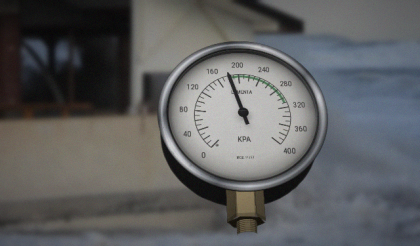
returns value=180 unit=kPa
